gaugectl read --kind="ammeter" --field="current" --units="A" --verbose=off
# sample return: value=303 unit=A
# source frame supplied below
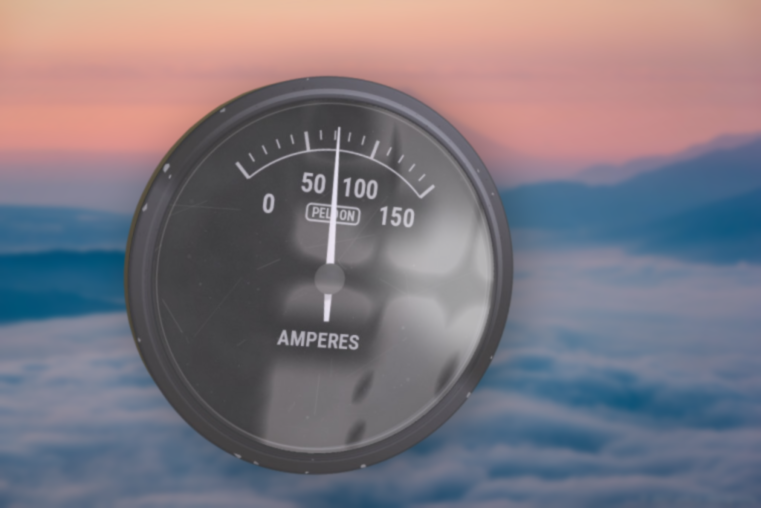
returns value=70 unit=A
